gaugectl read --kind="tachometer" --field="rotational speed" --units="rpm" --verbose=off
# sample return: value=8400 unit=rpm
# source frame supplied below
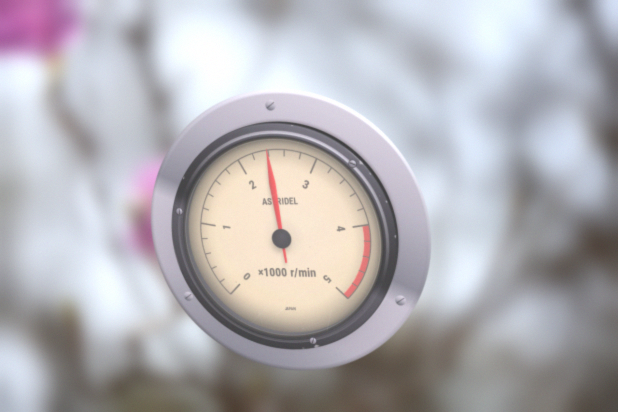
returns value=2400 unit=rpm
